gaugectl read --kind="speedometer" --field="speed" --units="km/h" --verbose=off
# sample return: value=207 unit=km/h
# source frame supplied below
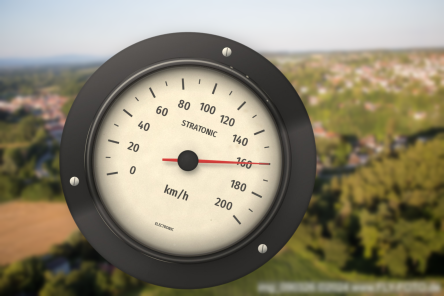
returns value=160 unit=km/h
